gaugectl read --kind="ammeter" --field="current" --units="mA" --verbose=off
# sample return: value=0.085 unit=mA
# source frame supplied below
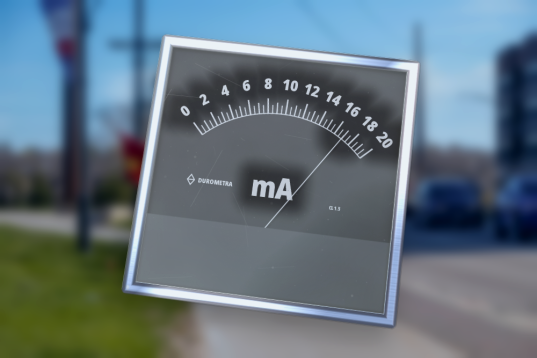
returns value=17 unit=mA
